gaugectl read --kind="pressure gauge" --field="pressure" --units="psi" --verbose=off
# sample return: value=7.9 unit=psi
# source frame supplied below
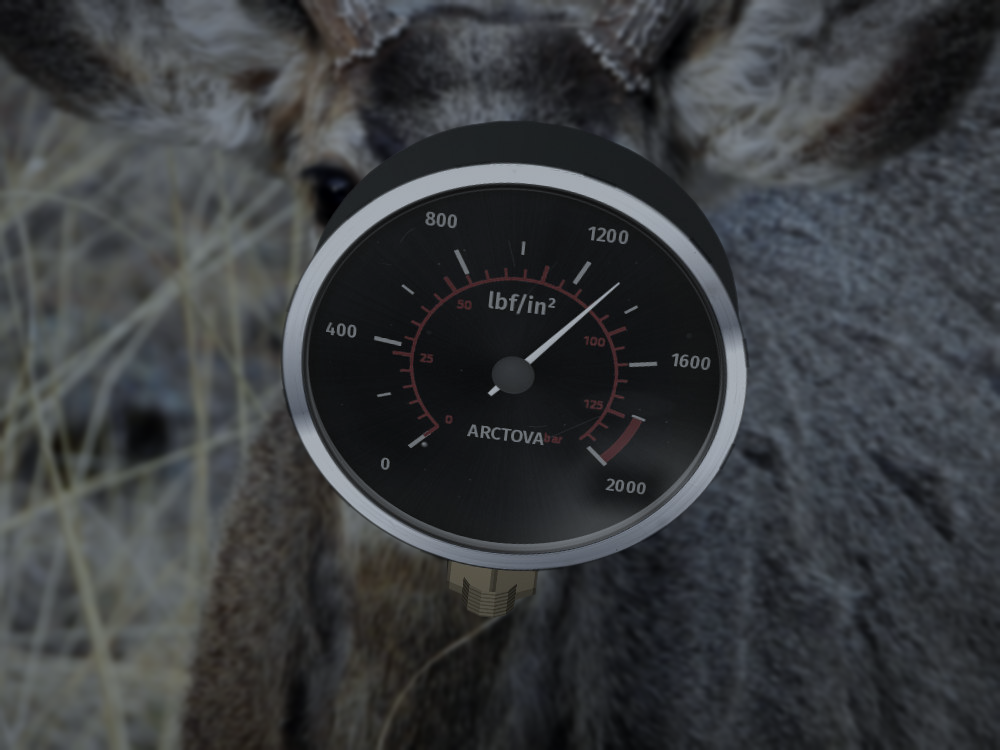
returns value=1300 unit=psi
